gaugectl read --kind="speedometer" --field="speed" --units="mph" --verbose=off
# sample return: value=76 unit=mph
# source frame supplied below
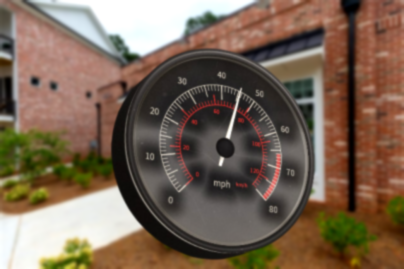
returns value=45 unit=mph
